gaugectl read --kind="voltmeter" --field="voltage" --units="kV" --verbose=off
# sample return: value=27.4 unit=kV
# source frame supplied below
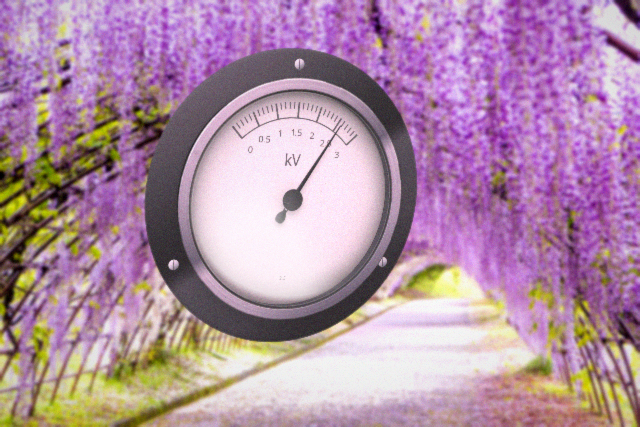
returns value=2.5 unit=kV
